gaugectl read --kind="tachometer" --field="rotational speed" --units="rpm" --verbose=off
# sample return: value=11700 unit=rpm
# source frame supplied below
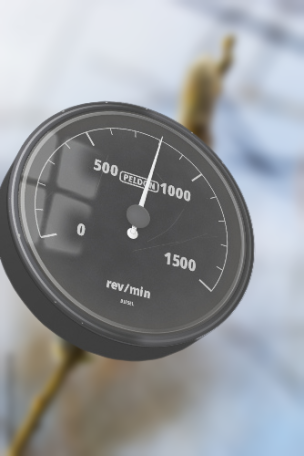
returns value=800 unit=rpm
